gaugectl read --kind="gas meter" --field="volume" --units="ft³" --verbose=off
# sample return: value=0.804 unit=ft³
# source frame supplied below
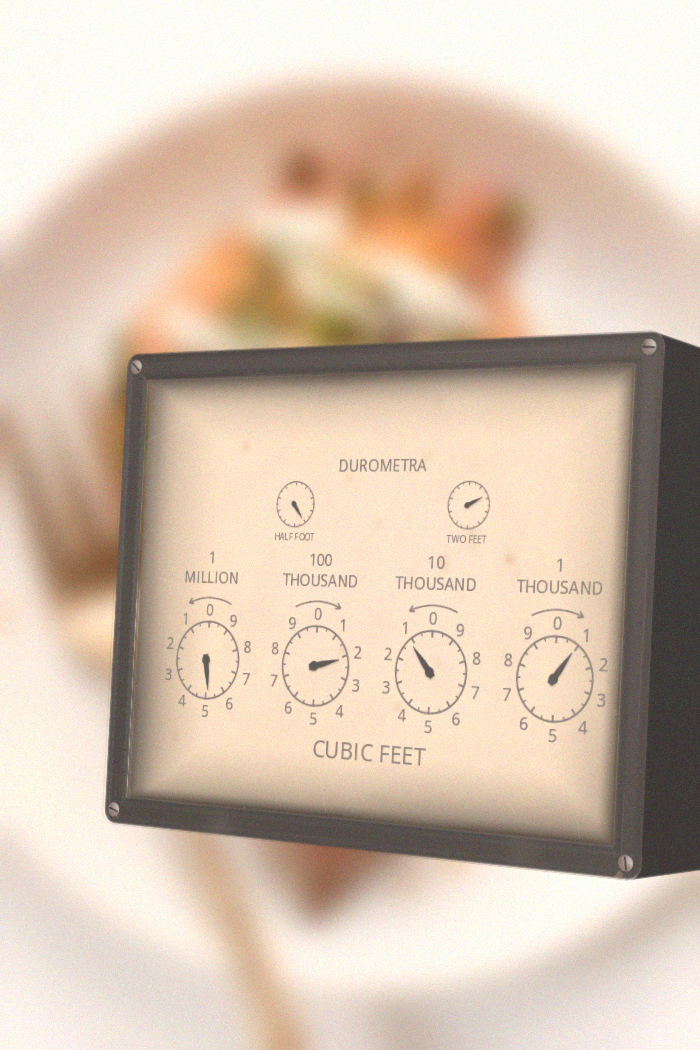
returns value=521100 unit=ft³
